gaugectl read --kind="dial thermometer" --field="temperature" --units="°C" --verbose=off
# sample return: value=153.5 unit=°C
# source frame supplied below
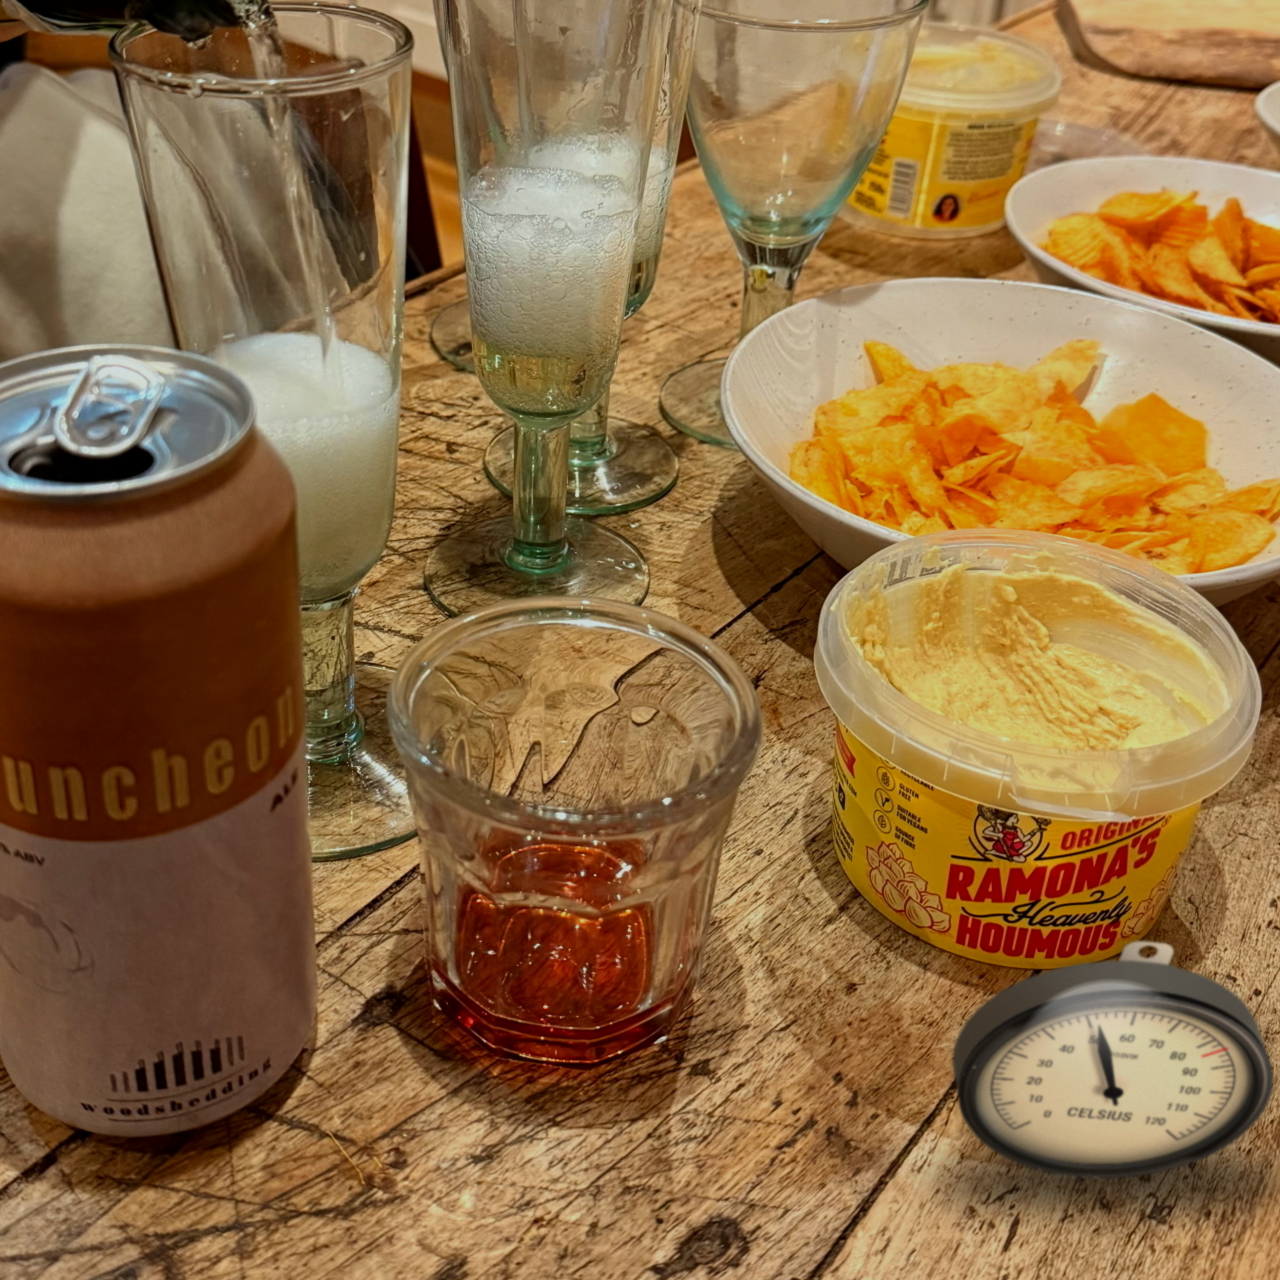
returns value=52 unit=°C
